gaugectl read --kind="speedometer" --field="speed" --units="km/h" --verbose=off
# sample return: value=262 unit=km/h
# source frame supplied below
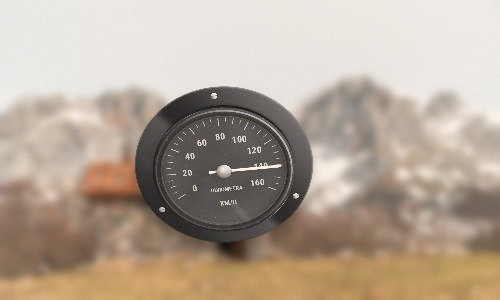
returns value=140 unit=km/h
